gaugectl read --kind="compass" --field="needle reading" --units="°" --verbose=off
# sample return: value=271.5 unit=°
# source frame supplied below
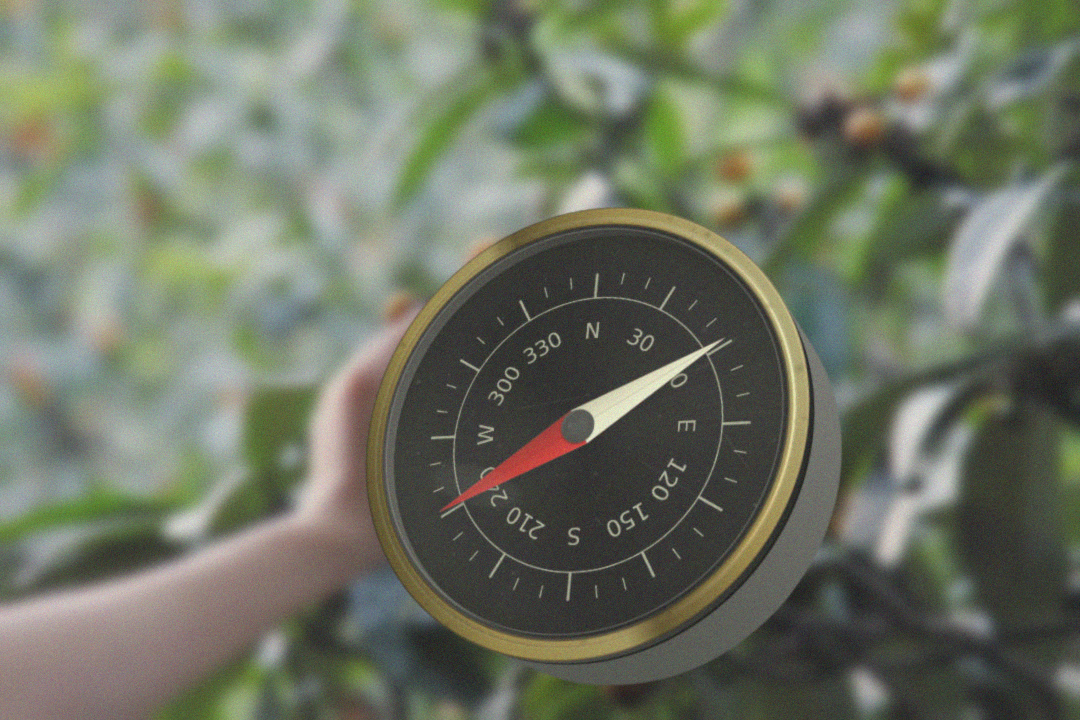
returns value=240 unit=°
